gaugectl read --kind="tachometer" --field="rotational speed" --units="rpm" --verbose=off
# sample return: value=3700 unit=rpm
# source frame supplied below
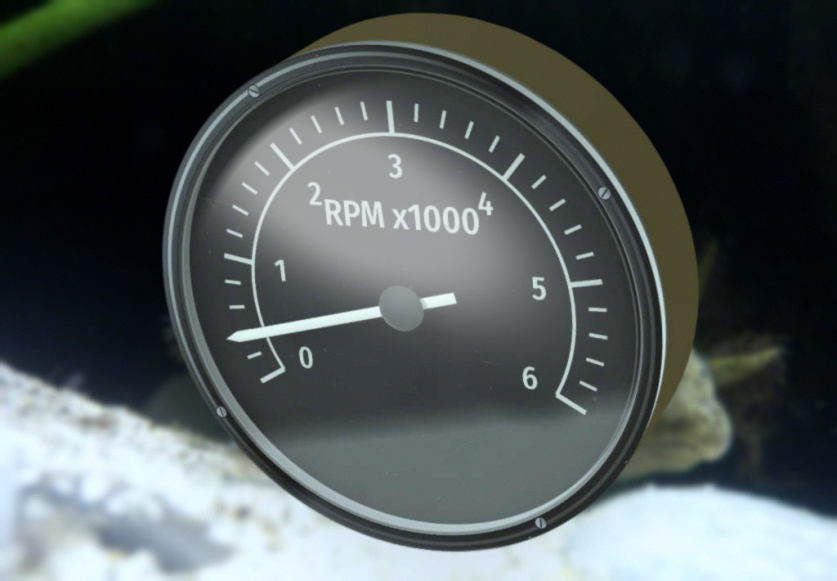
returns value=400 unit=rpm
